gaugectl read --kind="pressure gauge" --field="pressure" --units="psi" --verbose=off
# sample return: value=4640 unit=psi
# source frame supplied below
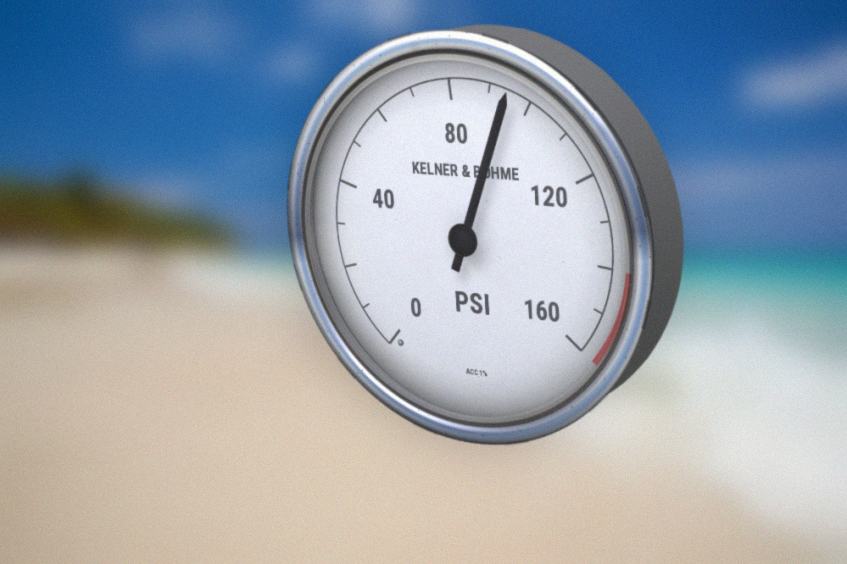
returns value=95 unit=psi
